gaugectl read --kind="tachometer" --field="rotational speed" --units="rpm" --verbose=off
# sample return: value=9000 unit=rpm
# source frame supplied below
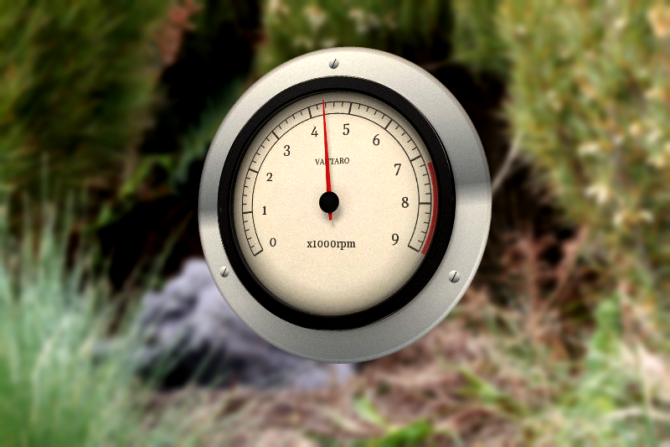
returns value=4400 unit=rpm
